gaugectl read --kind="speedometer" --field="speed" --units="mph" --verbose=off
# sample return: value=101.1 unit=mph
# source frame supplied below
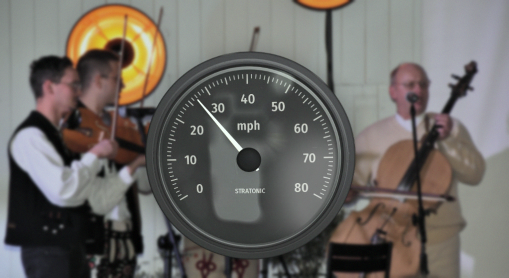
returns value=27 unit=mph
